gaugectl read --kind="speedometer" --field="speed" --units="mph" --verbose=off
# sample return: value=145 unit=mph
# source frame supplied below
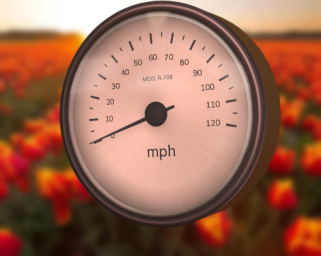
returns value=0 unit=mph
